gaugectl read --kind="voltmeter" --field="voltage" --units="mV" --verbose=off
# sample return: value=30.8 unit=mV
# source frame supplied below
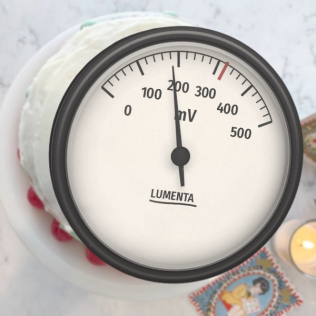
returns value=180 unit=mV
